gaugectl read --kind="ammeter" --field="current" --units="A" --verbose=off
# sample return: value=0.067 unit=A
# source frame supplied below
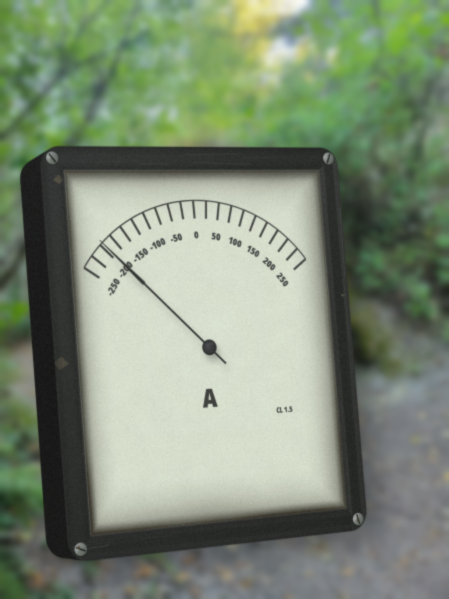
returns value=-200 unit=A
